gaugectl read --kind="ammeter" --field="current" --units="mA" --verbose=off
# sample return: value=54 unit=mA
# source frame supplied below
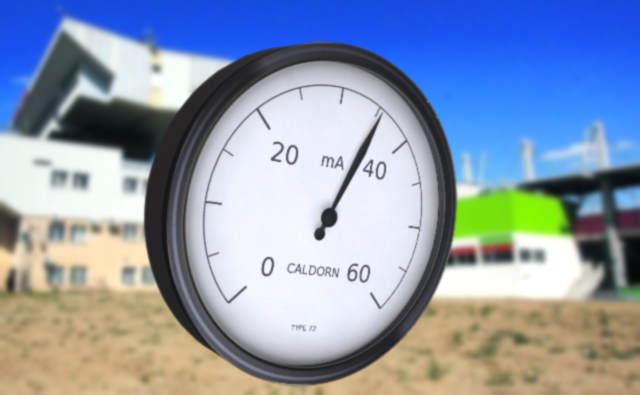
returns value=35 unit=mA
